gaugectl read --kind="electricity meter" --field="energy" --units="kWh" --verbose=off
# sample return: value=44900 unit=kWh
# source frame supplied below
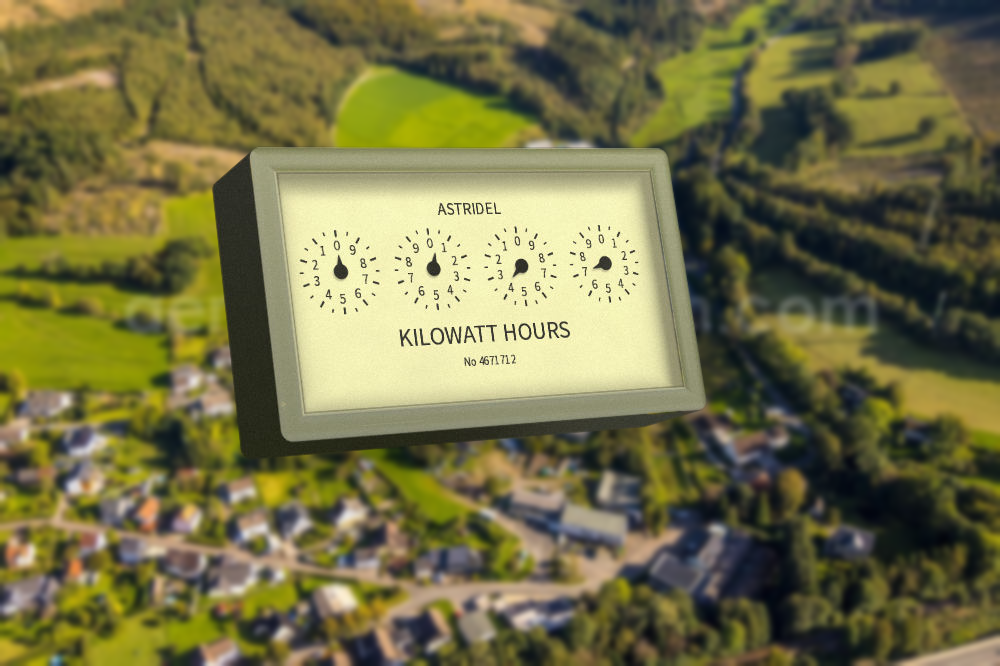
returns value=37 unit=kWh
